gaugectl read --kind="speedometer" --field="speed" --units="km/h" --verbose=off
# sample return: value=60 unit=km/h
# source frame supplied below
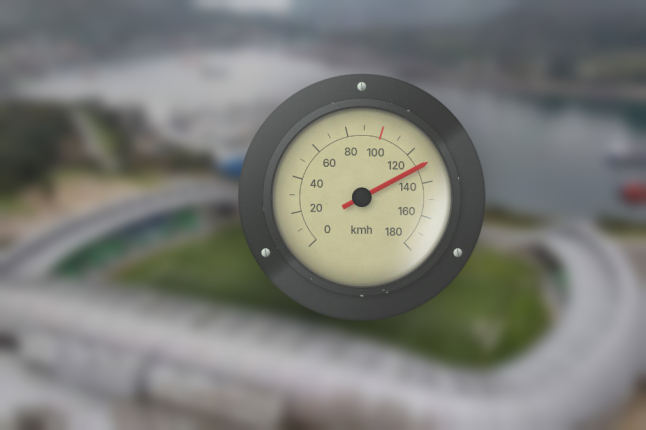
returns value=130 unit=km/h
